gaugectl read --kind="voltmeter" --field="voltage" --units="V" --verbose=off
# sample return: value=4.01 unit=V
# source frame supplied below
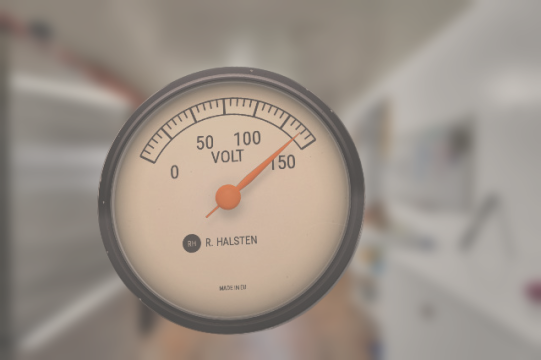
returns value=140 unit=V
